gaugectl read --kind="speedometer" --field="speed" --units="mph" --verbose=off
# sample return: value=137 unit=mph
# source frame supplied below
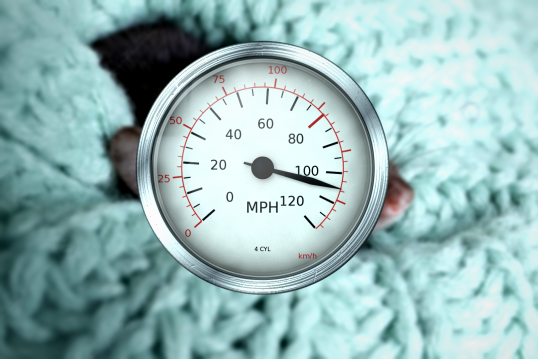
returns value=105 unit=mph
